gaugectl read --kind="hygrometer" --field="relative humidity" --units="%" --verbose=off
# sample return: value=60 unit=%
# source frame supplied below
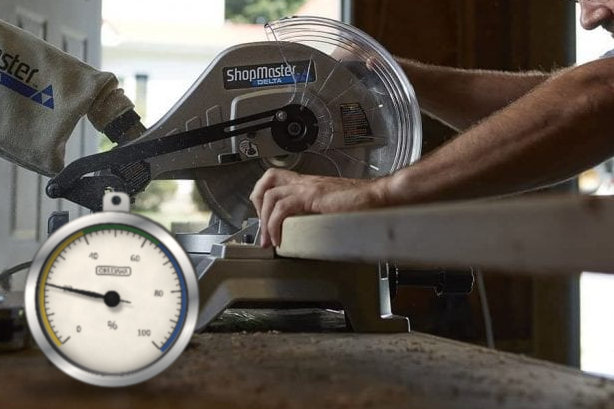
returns value=20 unit=%
